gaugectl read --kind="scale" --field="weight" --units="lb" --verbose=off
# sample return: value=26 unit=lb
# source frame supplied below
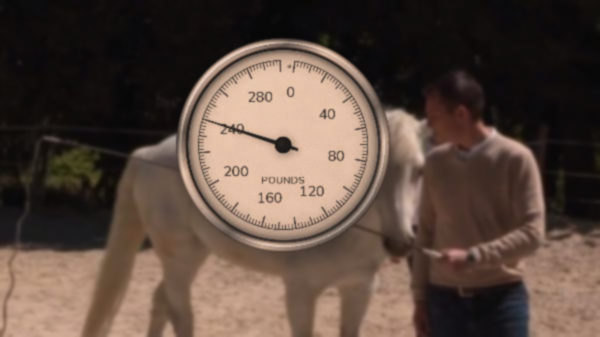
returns value=240 unit=lb
